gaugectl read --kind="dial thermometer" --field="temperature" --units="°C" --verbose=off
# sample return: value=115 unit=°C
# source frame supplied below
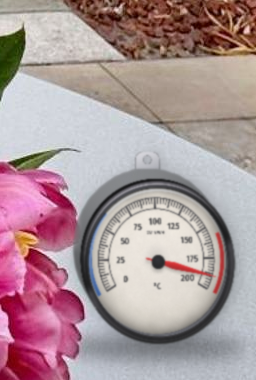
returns value=187.5 unit=°C
